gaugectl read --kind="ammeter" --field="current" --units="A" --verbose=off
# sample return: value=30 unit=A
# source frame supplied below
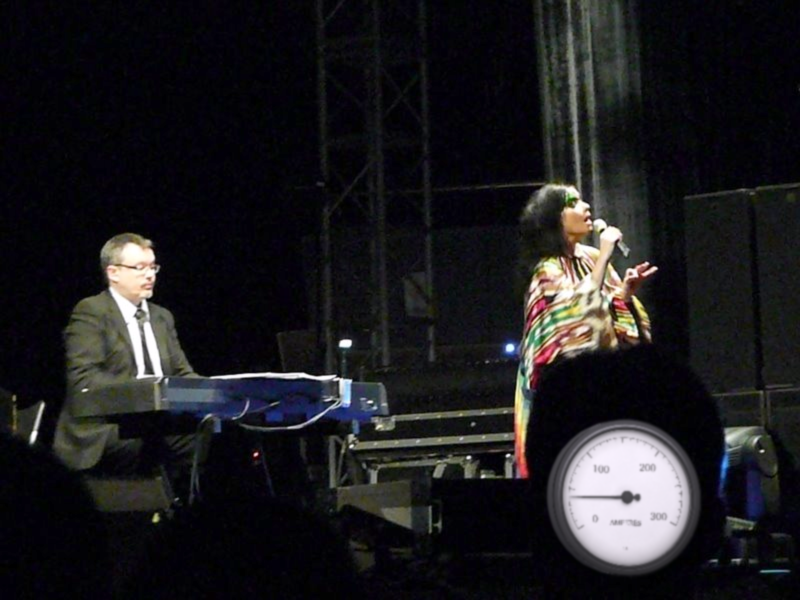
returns value=40 unit=A
